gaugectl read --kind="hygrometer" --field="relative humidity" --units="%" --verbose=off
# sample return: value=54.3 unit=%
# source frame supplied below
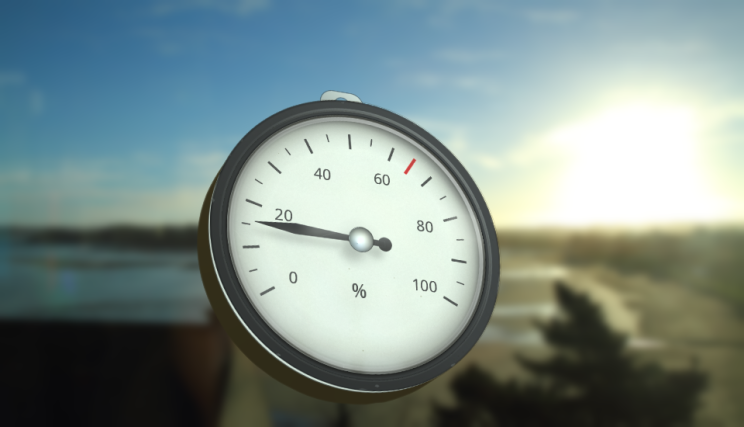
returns value=15 unit=%
